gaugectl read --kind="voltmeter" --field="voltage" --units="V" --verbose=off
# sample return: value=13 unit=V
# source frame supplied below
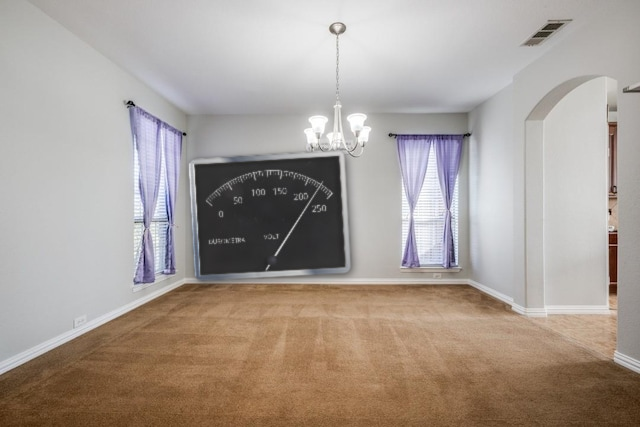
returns value=225 unit=V
